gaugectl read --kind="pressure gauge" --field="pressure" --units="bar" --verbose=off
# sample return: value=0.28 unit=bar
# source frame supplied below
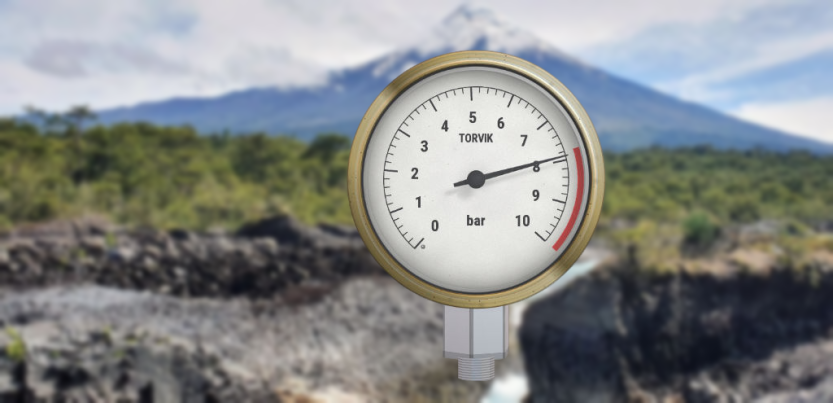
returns value=7.9 unit=bar
